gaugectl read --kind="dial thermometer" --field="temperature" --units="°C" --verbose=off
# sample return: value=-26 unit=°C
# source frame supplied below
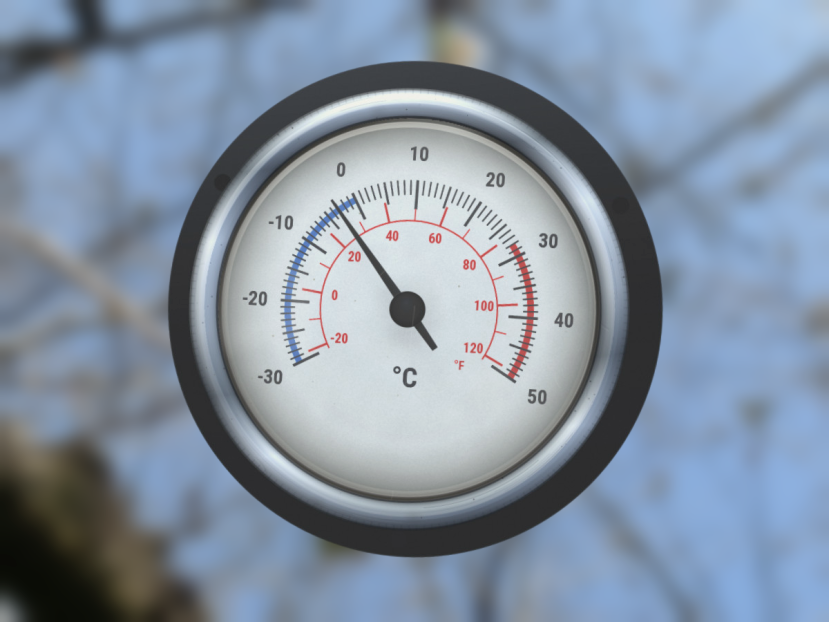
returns value=-3 unit=°C
